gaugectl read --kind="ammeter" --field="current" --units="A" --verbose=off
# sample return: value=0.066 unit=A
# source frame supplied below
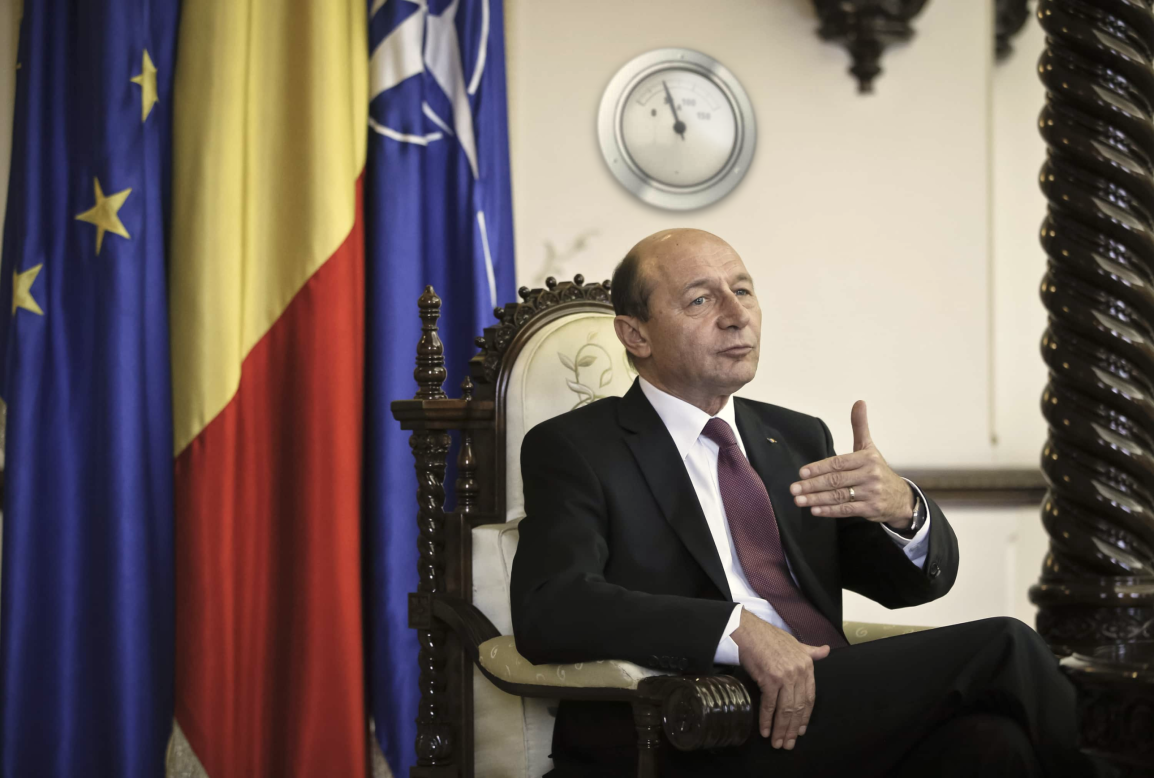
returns value=50 unit=A
